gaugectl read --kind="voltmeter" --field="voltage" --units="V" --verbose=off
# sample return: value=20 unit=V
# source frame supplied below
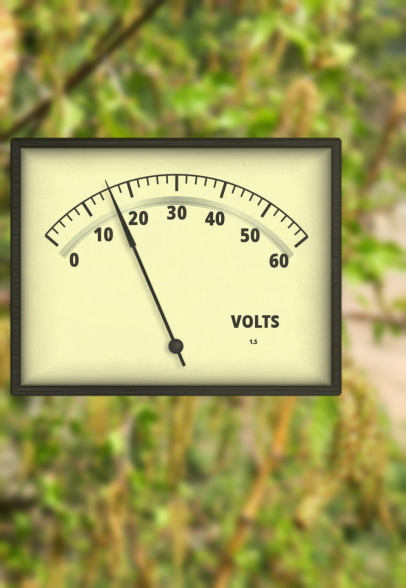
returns value=16 unit=V
